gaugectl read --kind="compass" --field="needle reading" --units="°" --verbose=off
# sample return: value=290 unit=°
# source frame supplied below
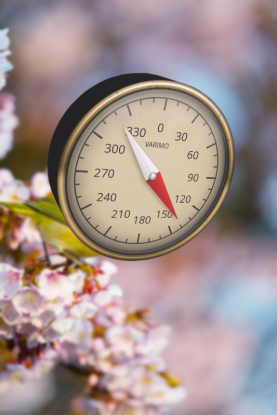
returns value=140 unit=°
